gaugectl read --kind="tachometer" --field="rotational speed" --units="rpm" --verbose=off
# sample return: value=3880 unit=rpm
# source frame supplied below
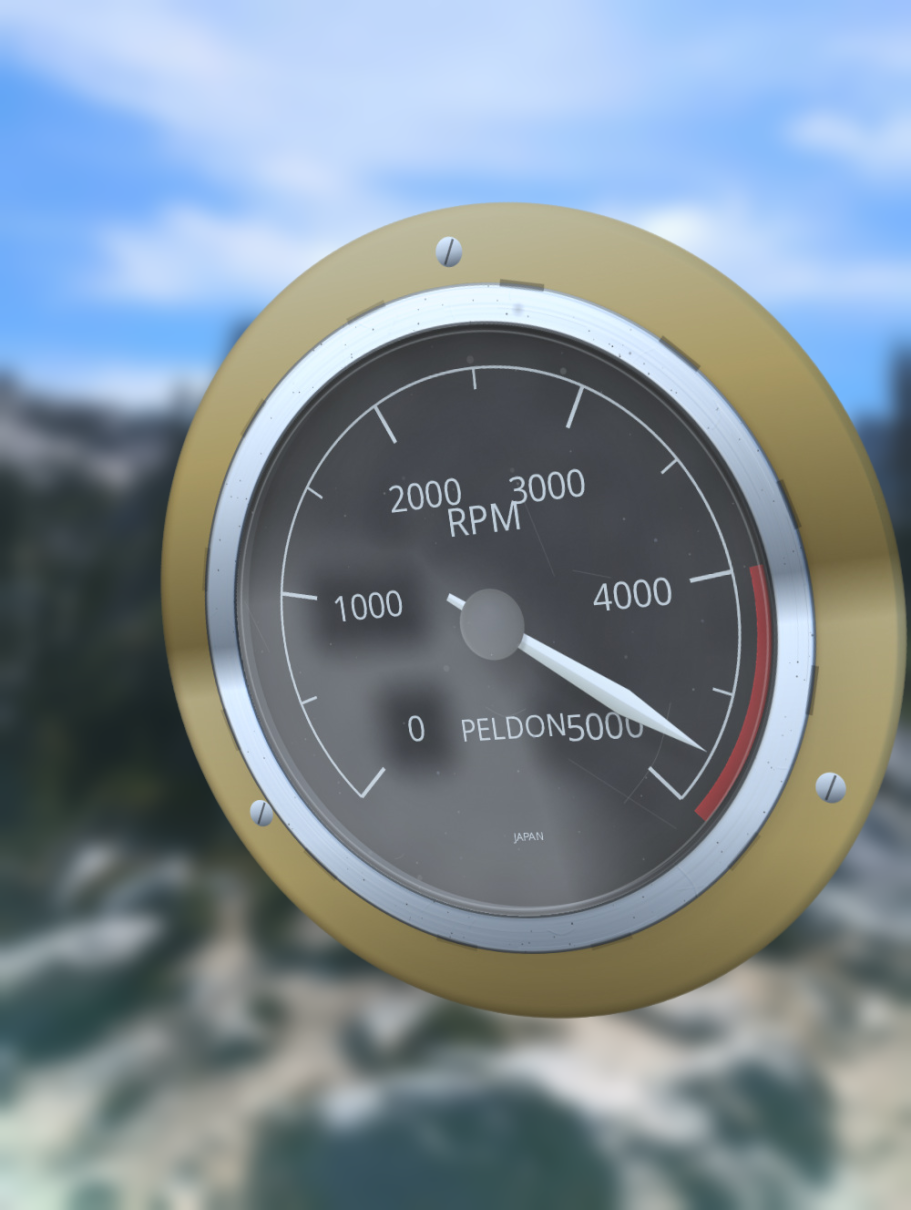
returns value=4750 unit=rpm
